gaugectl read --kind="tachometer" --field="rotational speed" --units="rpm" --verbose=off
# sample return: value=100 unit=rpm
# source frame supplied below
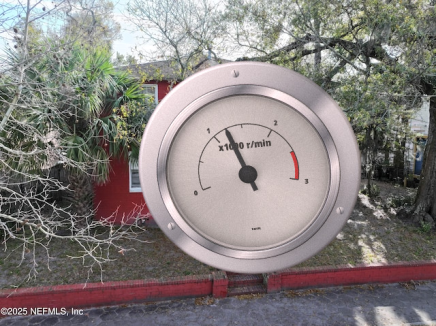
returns value=1250 unit=rpm
